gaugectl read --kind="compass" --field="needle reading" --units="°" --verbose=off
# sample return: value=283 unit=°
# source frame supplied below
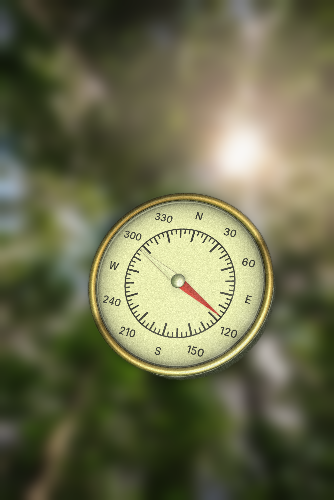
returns value=115 unit=°
